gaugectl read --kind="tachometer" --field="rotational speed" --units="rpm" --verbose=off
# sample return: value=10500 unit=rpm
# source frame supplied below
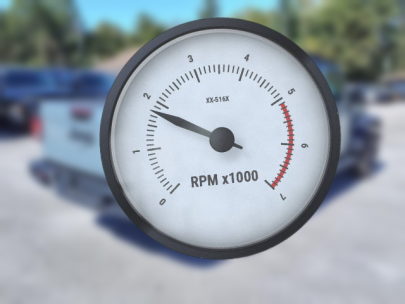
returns value=1800 unit=rpm
